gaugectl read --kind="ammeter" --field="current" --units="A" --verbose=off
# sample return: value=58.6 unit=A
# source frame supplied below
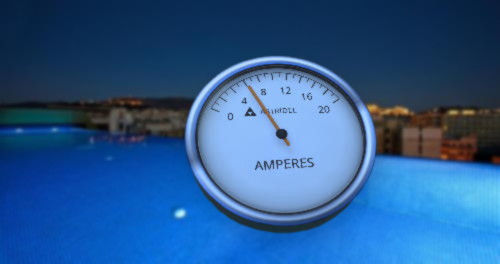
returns value=6 unit=A
